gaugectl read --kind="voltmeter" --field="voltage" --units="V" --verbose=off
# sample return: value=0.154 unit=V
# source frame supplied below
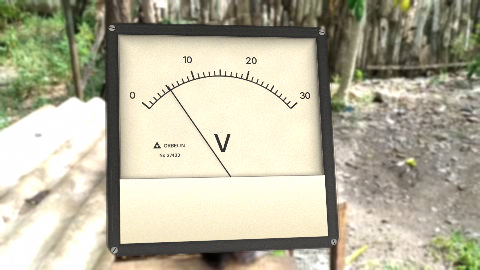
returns value=5 unit=V
